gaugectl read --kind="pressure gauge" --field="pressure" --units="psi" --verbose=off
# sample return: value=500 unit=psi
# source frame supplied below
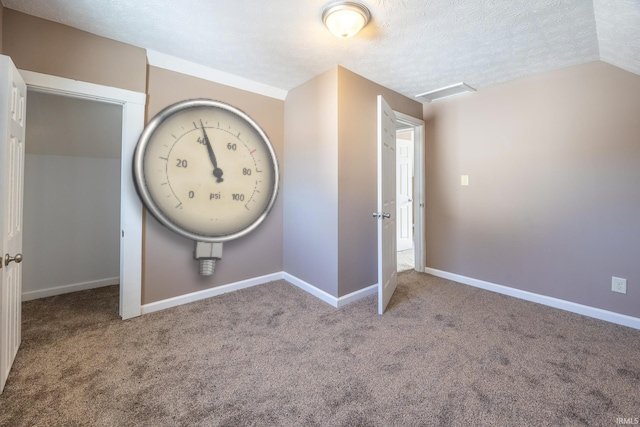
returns value=42.5 unit=psi
